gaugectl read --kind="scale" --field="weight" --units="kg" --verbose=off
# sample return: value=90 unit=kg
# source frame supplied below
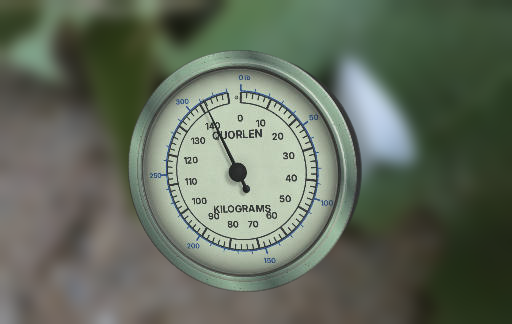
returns value=142 unit=kg
